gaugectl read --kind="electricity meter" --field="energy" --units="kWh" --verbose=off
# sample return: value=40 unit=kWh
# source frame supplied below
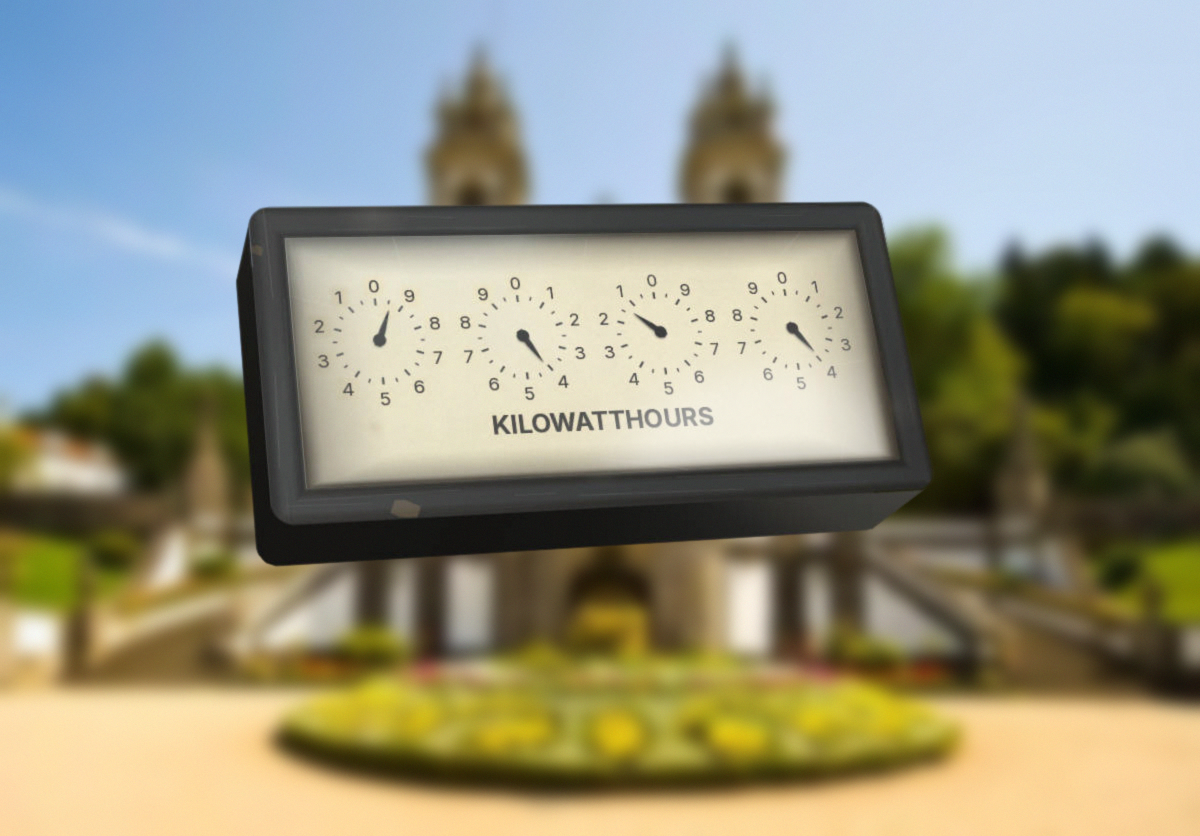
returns value=9414 unit=kWh
